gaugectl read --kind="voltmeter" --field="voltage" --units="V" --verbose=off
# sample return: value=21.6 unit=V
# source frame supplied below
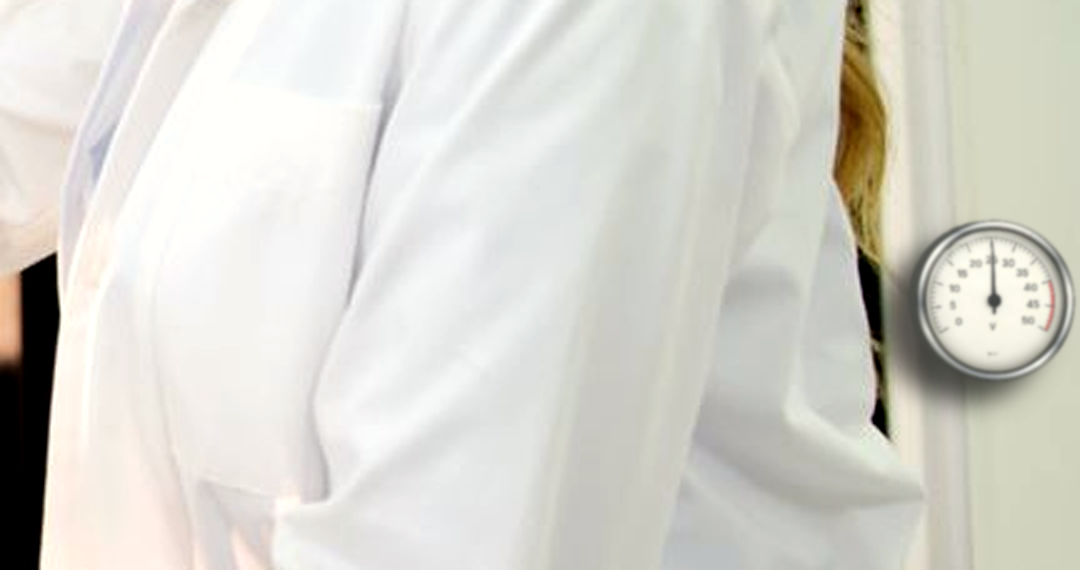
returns value=25 unit=V
